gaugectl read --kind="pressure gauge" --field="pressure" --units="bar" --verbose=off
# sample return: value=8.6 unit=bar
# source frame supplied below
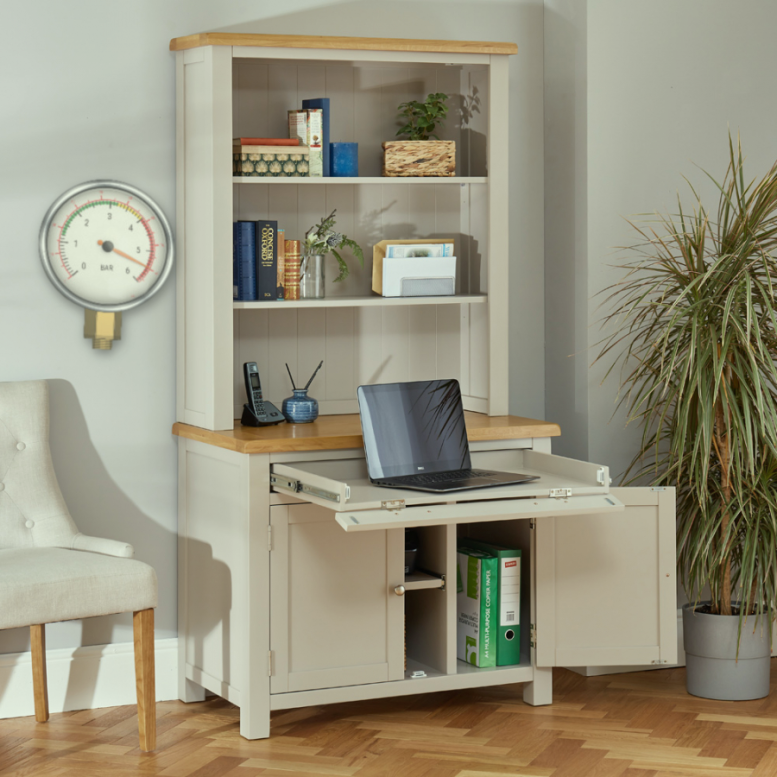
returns value=5.5 unit=bar
